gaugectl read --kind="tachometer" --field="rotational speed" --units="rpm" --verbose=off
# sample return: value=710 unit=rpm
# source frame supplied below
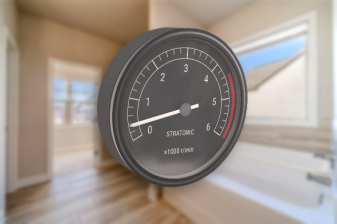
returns value=400 unit=rpm
